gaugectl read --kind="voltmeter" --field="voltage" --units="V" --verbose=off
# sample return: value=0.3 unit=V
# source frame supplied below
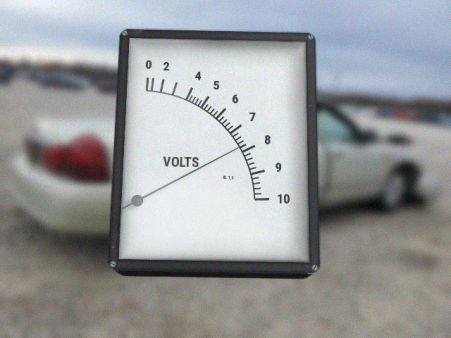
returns value=7.8 unit=V
